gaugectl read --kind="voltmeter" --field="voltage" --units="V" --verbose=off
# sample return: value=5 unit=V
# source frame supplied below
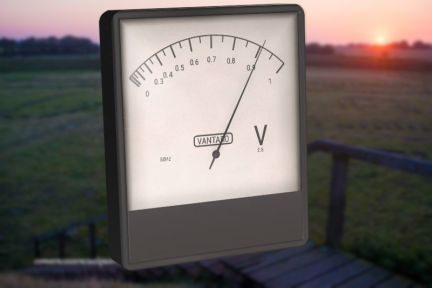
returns value=0.9 unit=V
